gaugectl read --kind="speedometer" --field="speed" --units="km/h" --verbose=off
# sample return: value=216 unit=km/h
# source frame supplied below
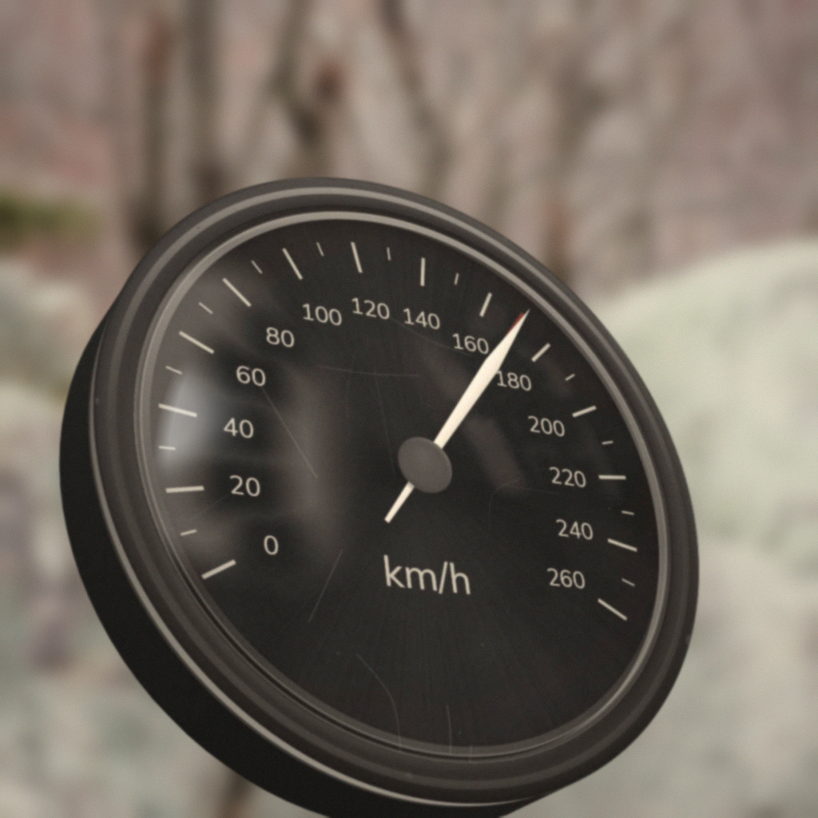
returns value=170 unit=km/h
